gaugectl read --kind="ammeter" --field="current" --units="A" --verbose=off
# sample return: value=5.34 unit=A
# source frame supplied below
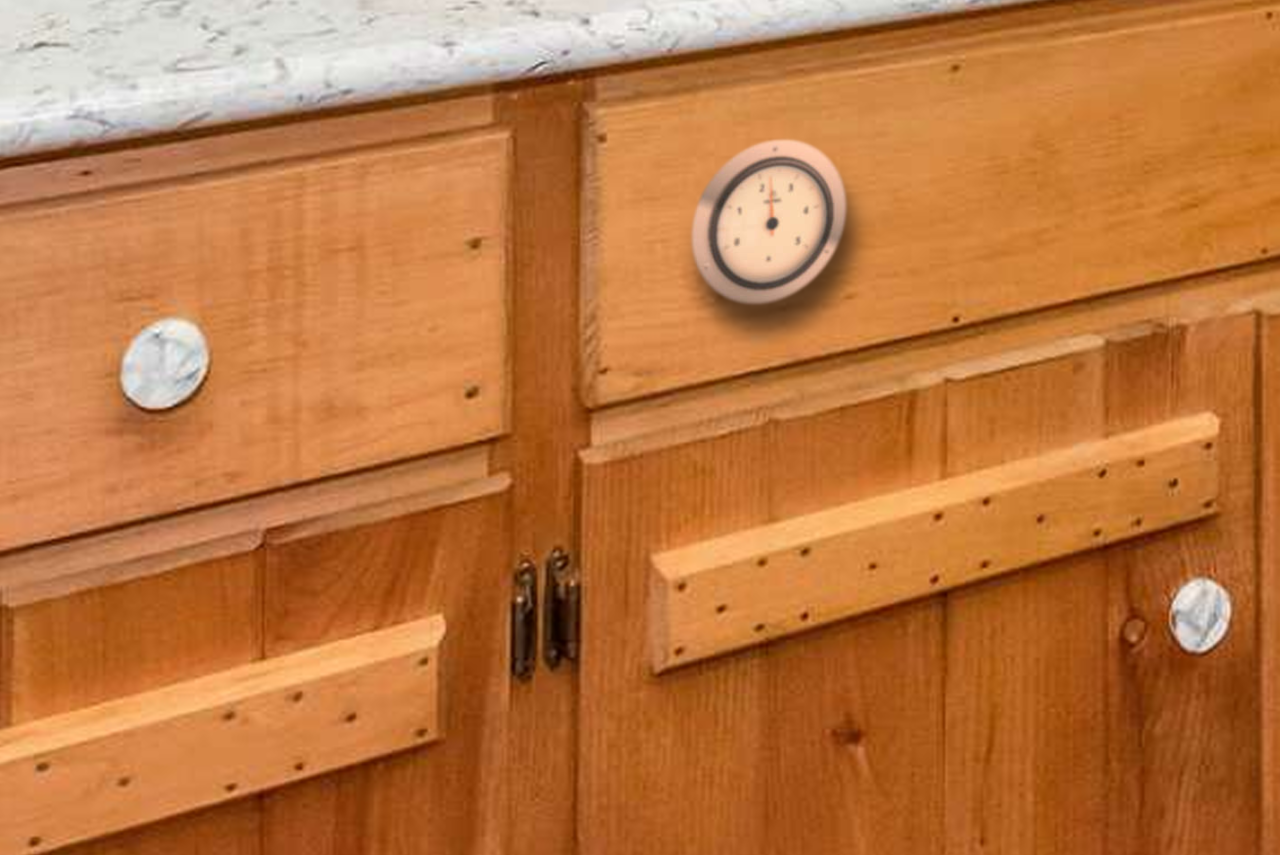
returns value=2.25 unit=A
